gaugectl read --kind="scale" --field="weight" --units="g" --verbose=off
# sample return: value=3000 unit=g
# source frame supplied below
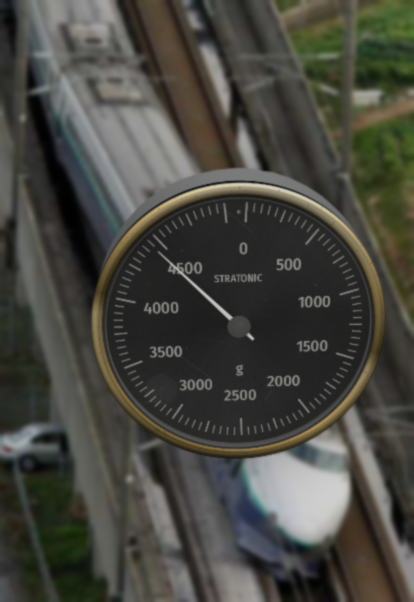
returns value=4450 unit=g
